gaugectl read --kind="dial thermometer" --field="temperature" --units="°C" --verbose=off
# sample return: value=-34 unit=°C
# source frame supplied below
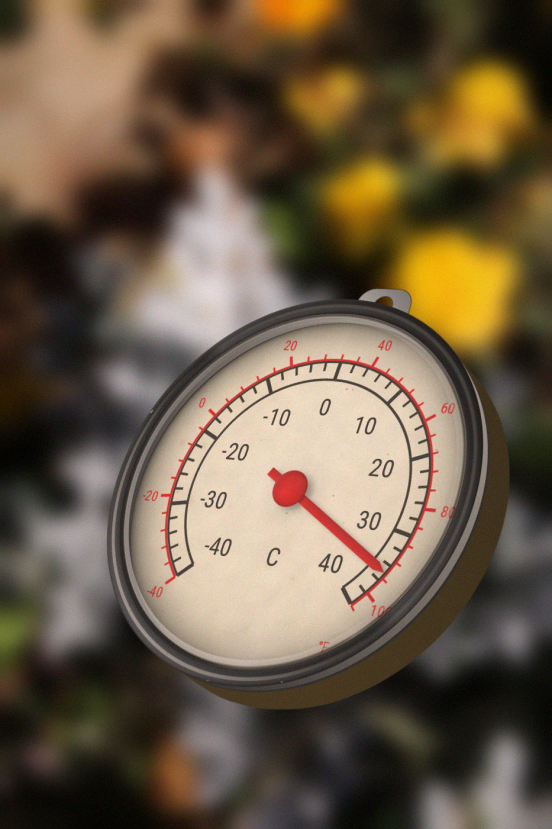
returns value=35 unit=°C
